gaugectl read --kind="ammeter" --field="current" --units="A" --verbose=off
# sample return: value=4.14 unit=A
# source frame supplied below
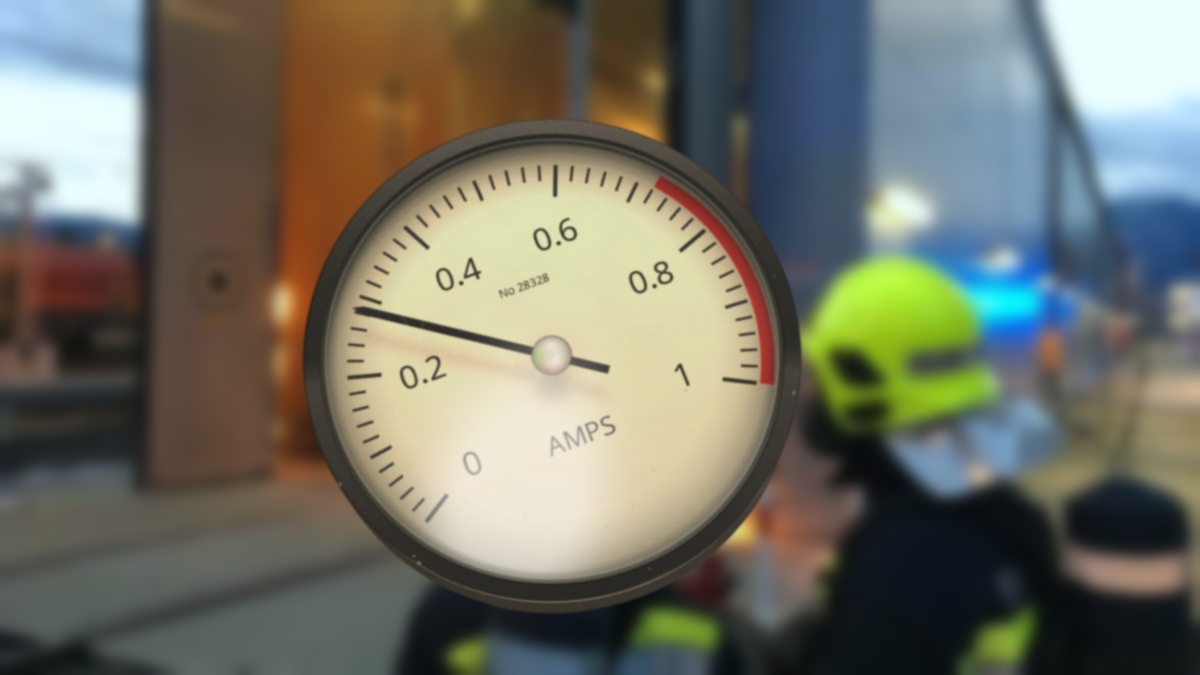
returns value=0.28 unit=A
